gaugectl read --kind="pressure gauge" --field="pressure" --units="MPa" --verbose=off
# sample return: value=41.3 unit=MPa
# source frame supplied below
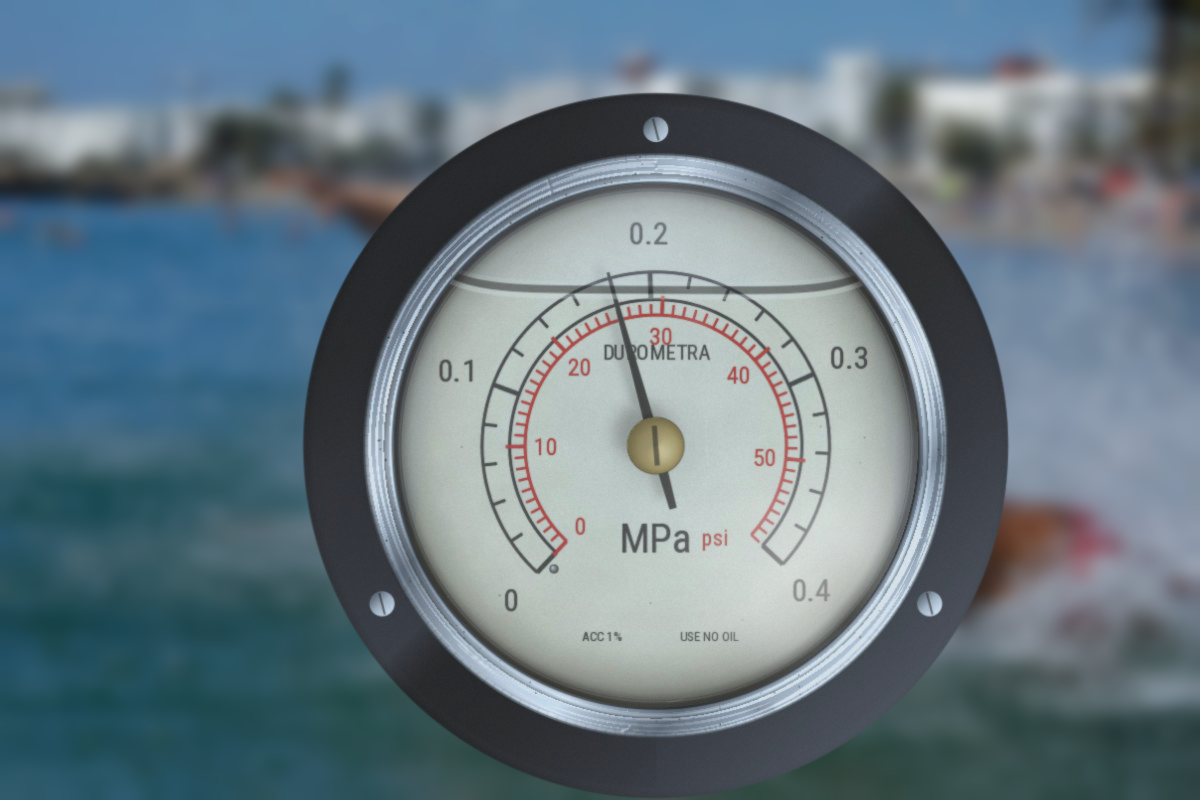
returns value=0.18 unit=MPa
